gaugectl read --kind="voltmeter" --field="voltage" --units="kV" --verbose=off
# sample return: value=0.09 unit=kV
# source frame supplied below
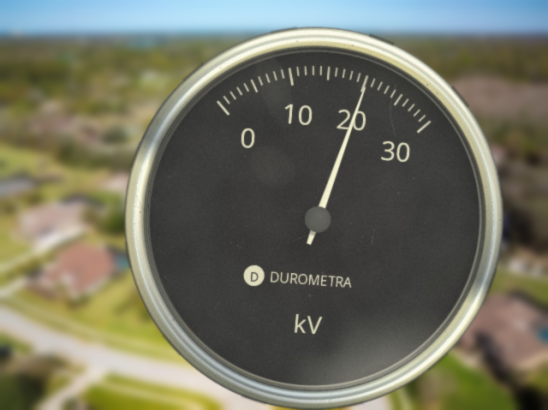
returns value=20 unit=kV
